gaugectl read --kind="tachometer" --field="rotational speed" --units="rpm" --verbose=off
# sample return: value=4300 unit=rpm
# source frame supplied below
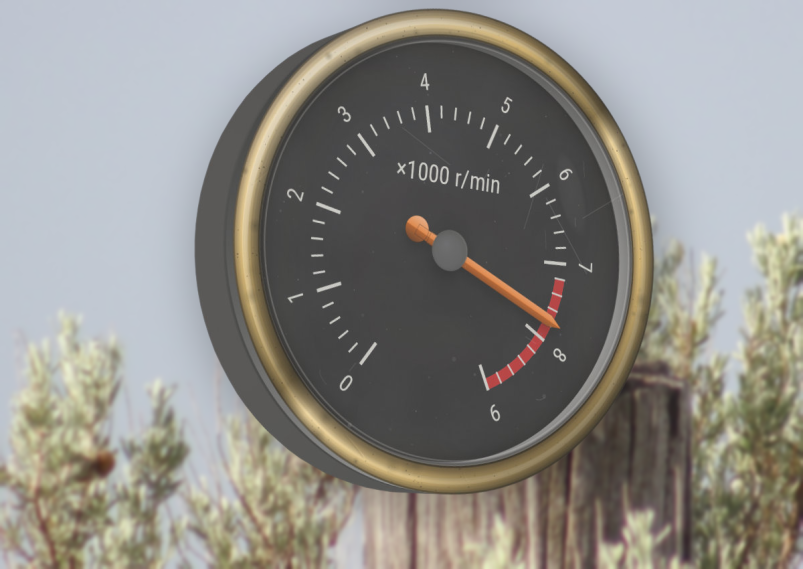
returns value=7800 unit=rpm
